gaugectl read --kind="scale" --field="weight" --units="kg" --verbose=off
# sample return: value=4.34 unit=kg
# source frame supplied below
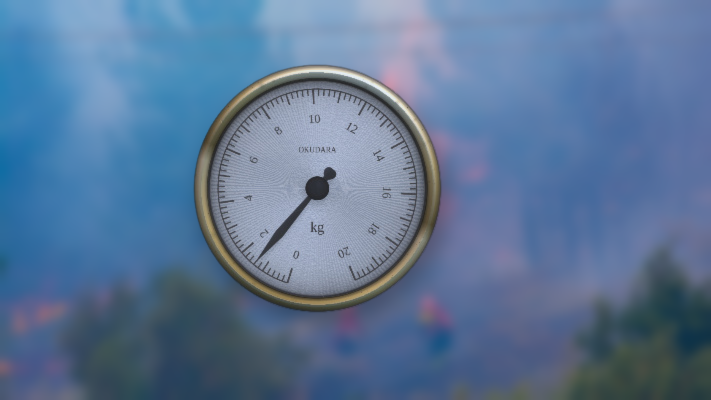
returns value=1.4 unit=kg
